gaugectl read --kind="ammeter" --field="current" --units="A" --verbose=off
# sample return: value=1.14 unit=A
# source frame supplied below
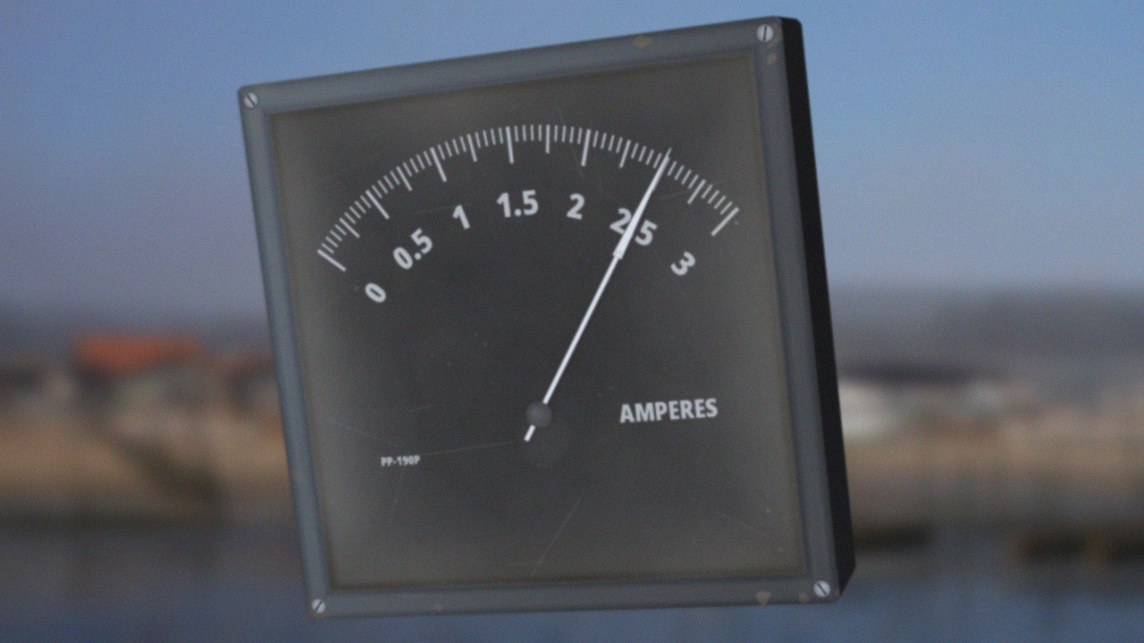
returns value=2.5 unit=A
